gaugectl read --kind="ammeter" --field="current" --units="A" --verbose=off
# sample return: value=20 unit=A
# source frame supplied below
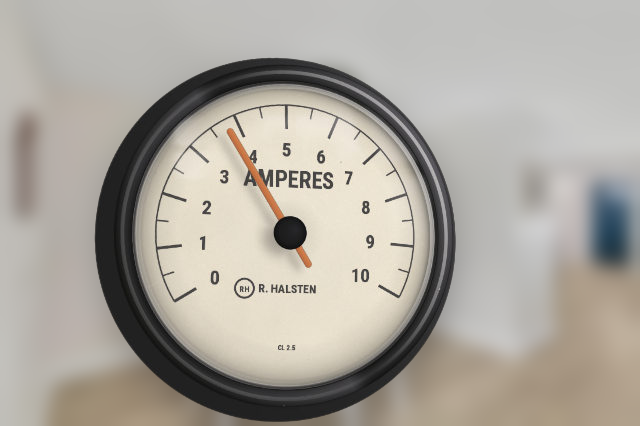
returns value=3.75 unit=A
